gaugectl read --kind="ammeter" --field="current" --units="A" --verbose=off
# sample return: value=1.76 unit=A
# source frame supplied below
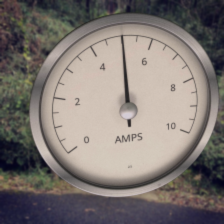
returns value=5 unit=A
